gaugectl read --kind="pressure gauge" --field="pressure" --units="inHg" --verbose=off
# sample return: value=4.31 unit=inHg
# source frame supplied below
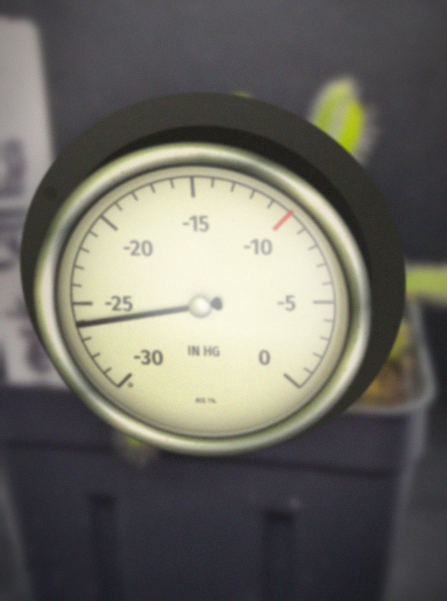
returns value=-26 unit=inHg
